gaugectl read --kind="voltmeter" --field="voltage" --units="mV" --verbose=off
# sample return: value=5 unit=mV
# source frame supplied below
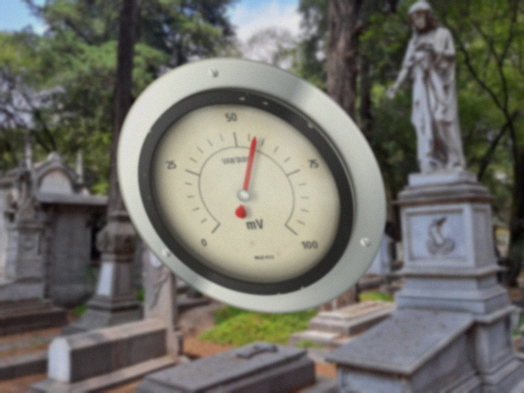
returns value=57.5 unit=mV
